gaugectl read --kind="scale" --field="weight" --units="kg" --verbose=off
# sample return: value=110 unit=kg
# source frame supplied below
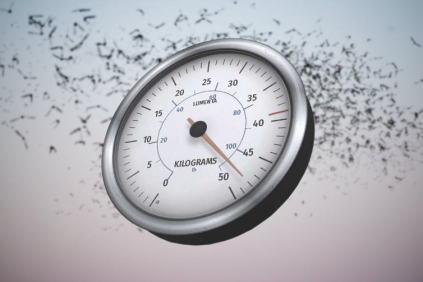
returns value=48 unit=kg
